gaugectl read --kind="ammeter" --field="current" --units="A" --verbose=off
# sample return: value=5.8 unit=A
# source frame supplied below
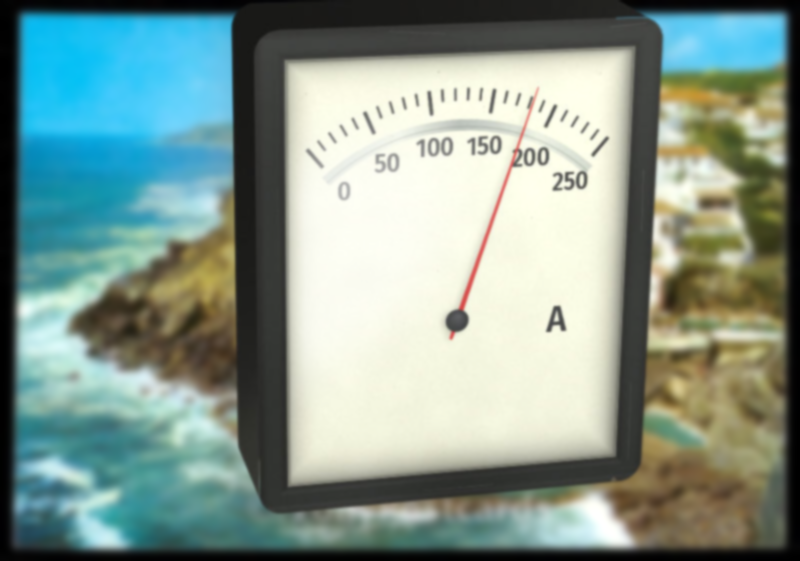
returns value=180 unit=A
